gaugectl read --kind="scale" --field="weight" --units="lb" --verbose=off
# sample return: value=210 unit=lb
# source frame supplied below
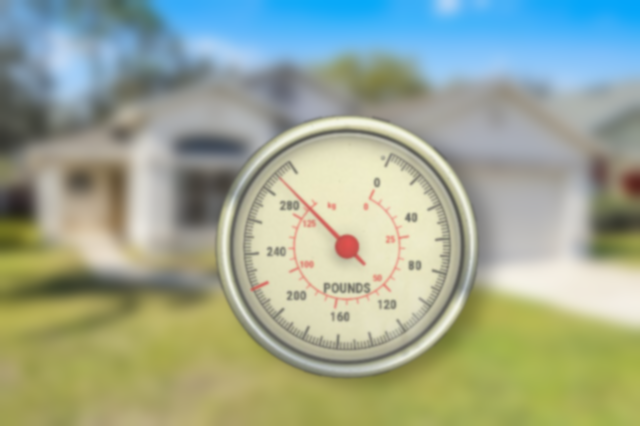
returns value=290 unit=lb
